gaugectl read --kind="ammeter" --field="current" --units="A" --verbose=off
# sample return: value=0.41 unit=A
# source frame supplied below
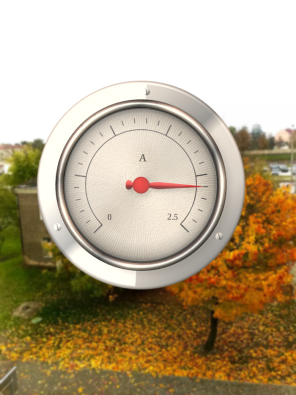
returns value=2.1 unit=A
